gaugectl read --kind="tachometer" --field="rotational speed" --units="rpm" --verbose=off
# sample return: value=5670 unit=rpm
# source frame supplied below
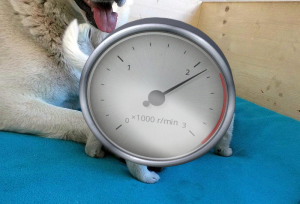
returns value=2100 unit=rpm
